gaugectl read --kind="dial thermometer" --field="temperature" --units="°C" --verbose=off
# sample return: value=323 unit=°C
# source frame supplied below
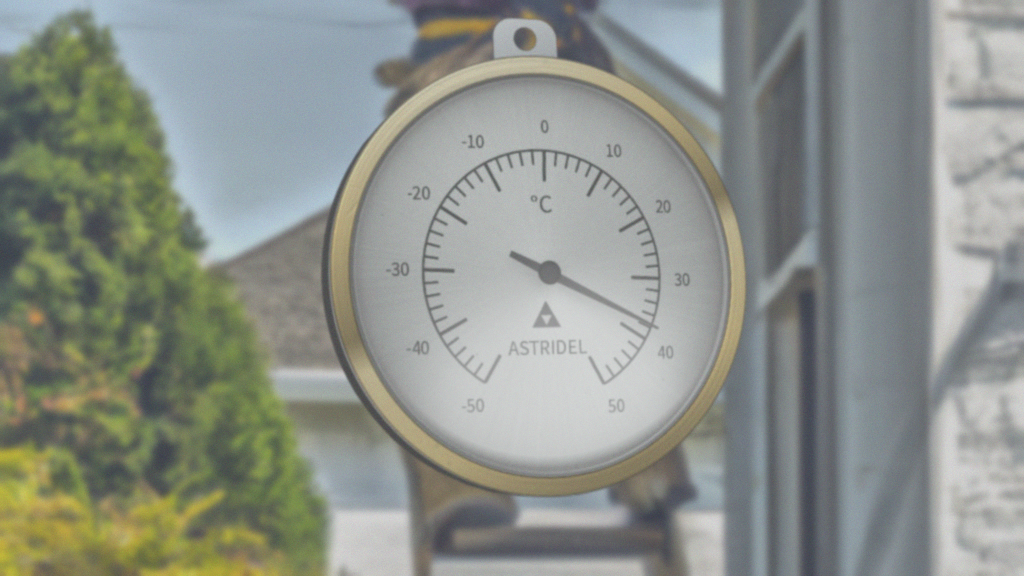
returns value=38 unit=°C
